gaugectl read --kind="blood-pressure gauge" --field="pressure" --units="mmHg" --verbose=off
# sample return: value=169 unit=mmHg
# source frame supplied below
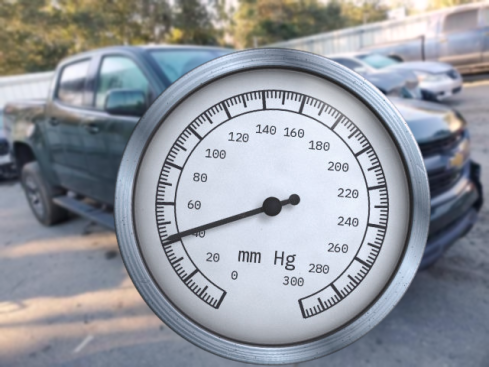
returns value=42 unit=mmHg
